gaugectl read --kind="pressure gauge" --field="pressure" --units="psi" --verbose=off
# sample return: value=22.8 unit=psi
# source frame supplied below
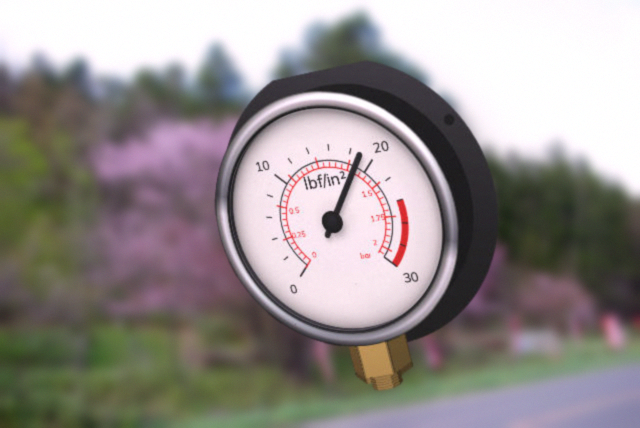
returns value=19 unit=psi
